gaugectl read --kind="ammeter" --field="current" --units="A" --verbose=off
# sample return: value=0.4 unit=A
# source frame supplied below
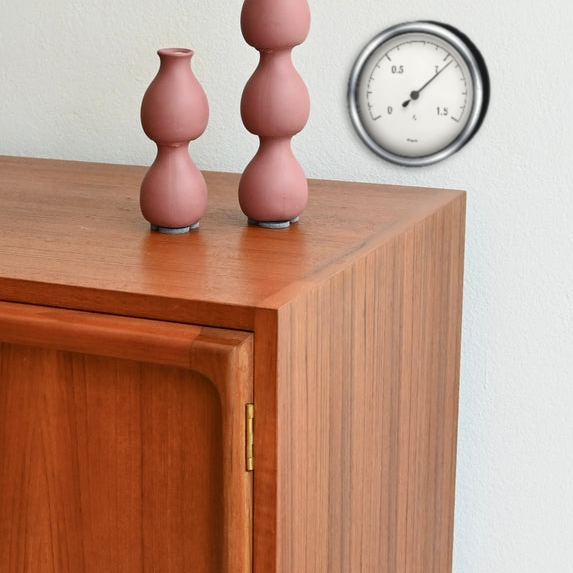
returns value=1.05 unit=A
